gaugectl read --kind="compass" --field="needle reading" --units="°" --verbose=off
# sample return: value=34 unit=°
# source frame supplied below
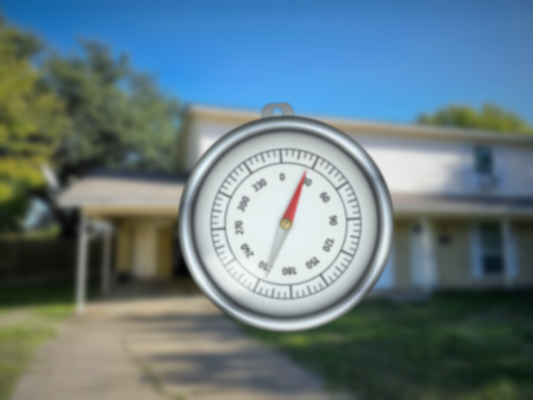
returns value=25 unit=°
